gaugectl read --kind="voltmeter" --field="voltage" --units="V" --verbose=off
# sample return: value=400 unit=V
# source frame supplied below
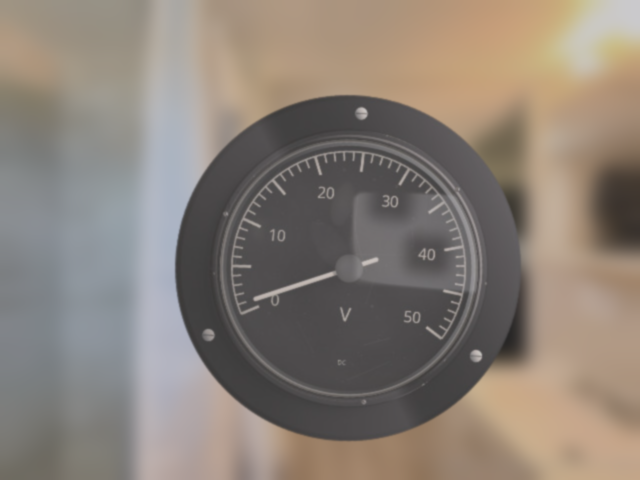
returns value=1 unit=V
